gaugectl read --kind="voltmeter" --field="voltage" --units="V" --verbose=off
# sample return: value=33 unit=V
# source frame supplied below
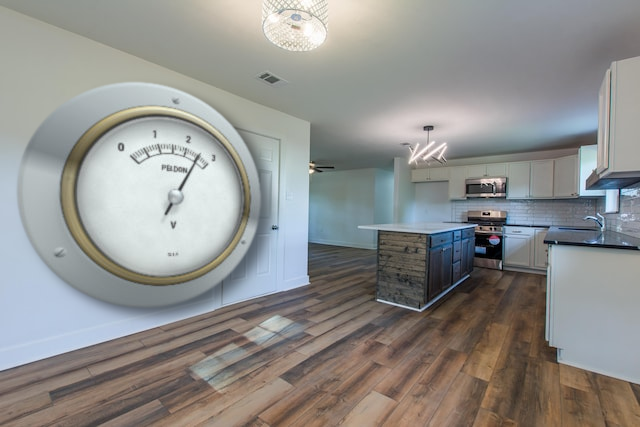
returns value=2.5 unit=V
